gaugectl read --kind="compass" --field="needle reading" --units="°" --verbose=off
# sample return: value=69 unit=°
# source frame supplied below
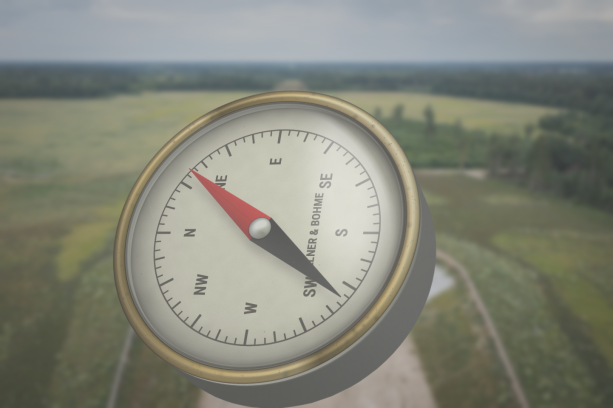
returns value=37.5 unit=°
